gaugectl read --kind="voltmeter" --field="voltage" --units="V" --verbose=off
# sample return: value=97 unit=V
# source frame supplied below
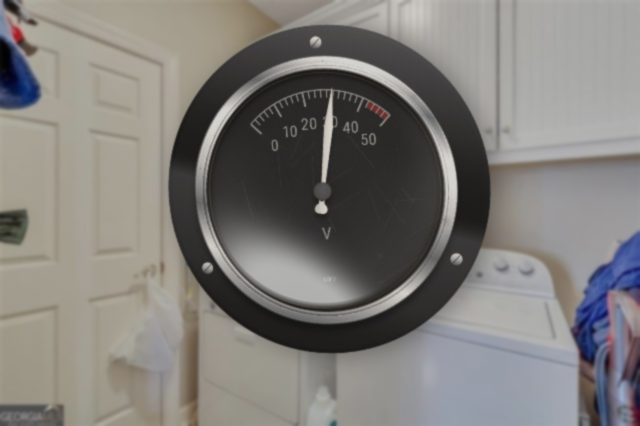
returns value=30 unit=V
